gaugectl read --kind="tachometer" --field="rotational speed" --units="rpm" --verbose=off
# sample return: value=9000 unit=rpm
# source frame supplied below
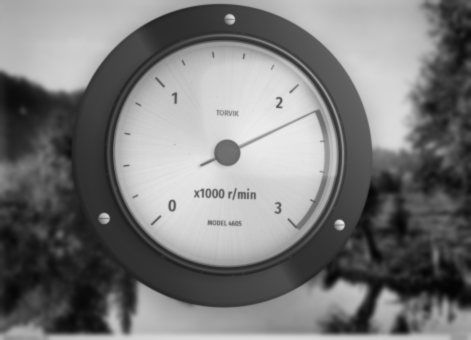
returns value=2200 unit=rpm
